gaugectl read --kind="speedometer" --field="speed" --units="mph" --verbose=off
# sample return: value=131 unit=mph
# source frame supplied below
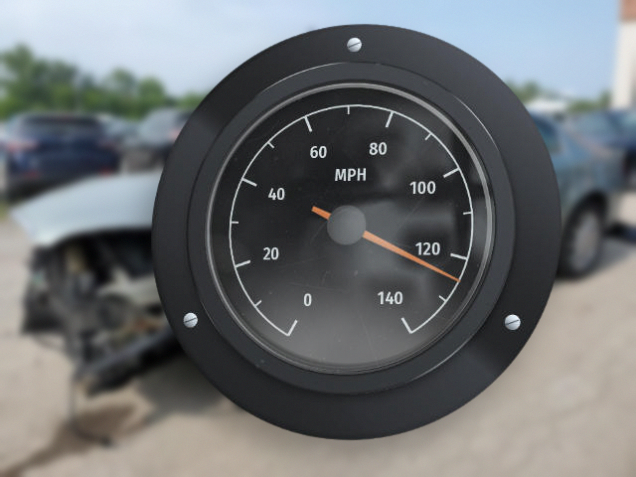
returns value=125 unit=mph
